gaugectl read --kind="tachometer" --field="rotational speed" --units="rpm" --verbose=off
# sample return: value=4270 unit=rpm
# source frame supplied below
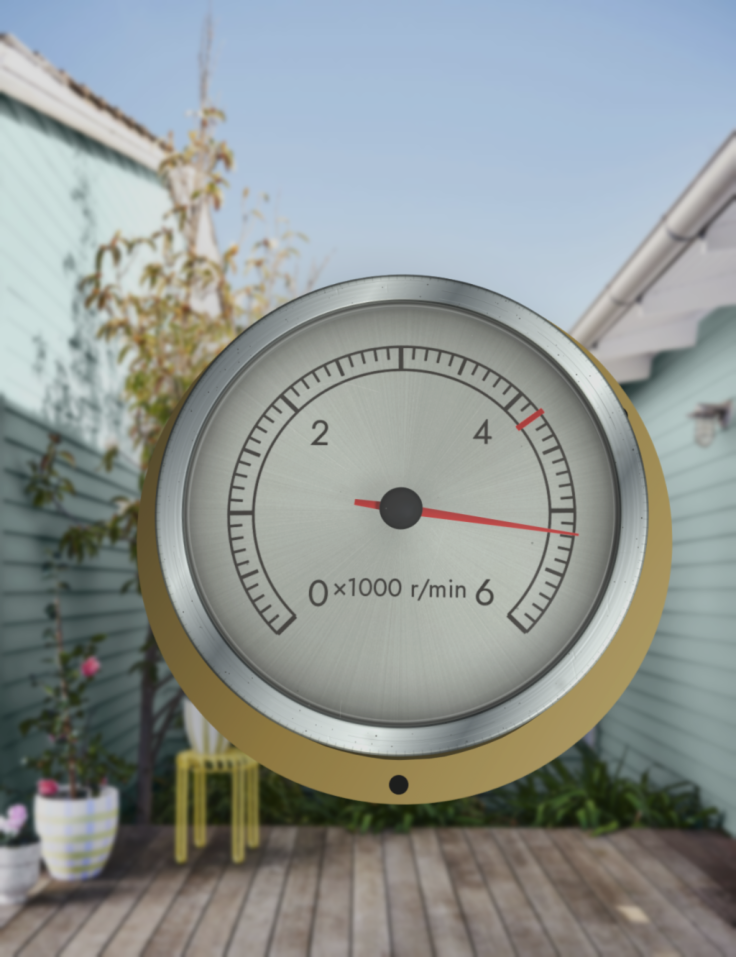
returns value=5200 unit=rpm
